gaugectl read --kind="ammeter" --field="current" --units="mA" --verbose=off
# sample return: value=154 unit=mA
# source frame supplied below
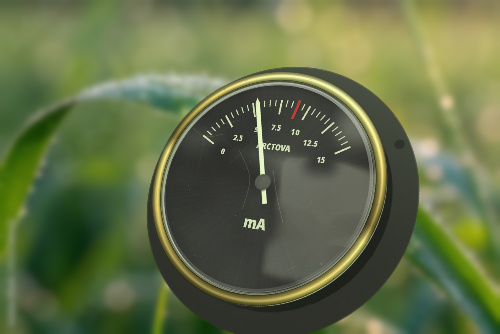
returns value=5.5 unit=mA
